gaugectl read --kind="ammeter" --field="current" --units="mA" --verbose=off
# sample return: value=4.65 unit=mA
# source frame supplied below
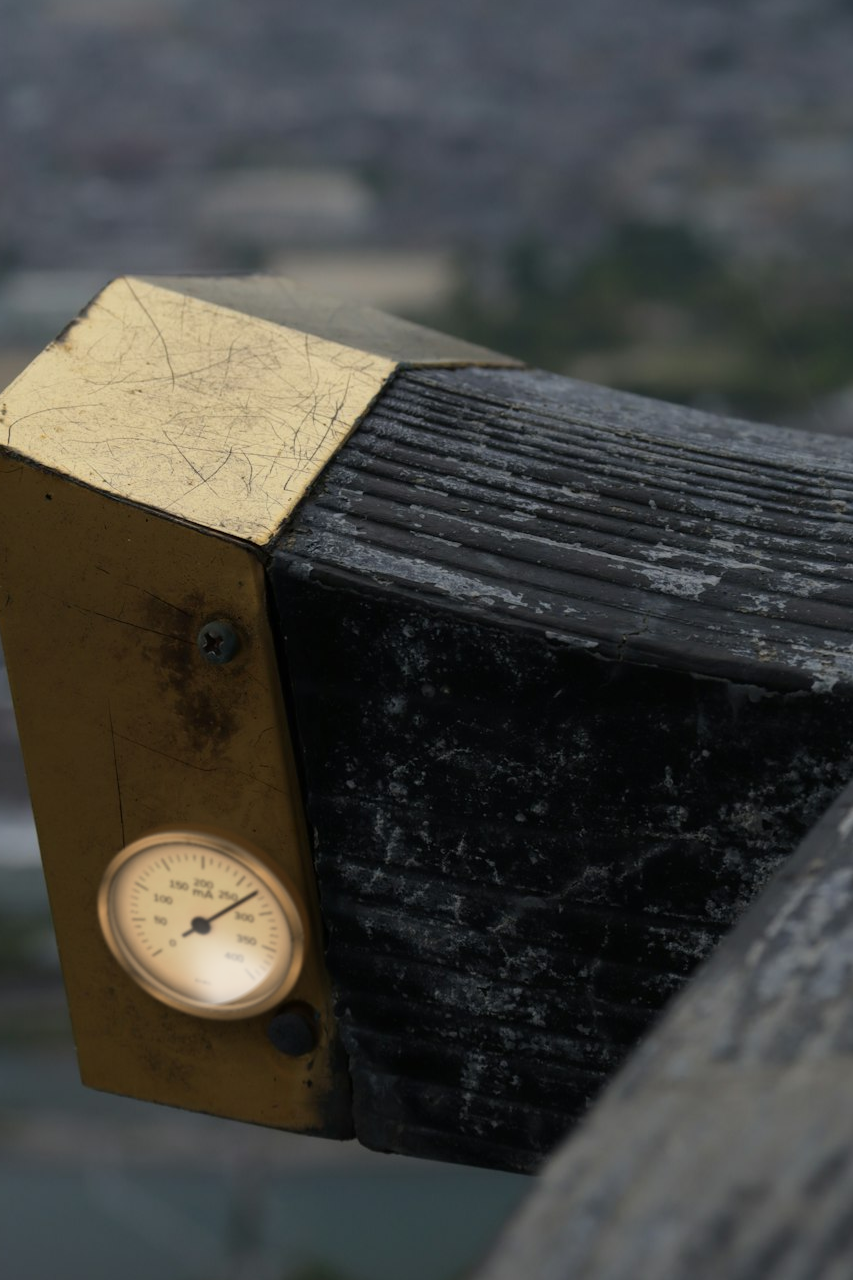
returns value=270 unit=mA
